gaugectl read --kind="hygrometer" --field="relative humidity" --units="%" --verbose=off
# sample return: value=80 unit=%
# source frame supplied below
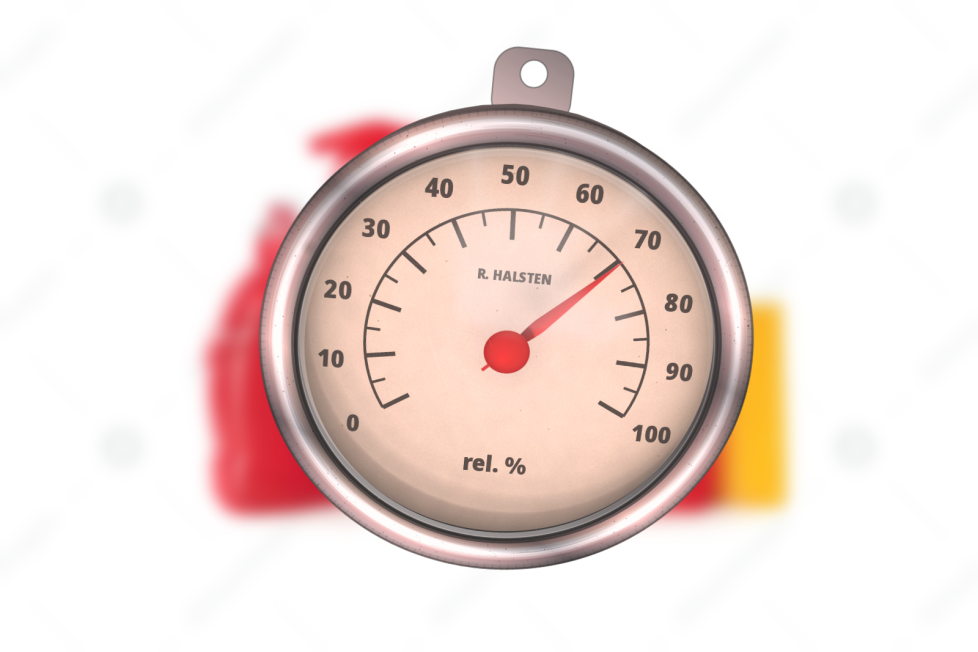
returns value=70 unit=%
